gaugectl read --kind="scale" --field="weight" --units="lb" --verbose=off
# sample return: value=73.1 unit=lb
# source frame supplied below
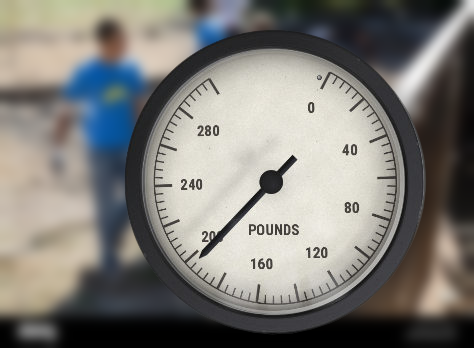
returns value=196 unit=lb
